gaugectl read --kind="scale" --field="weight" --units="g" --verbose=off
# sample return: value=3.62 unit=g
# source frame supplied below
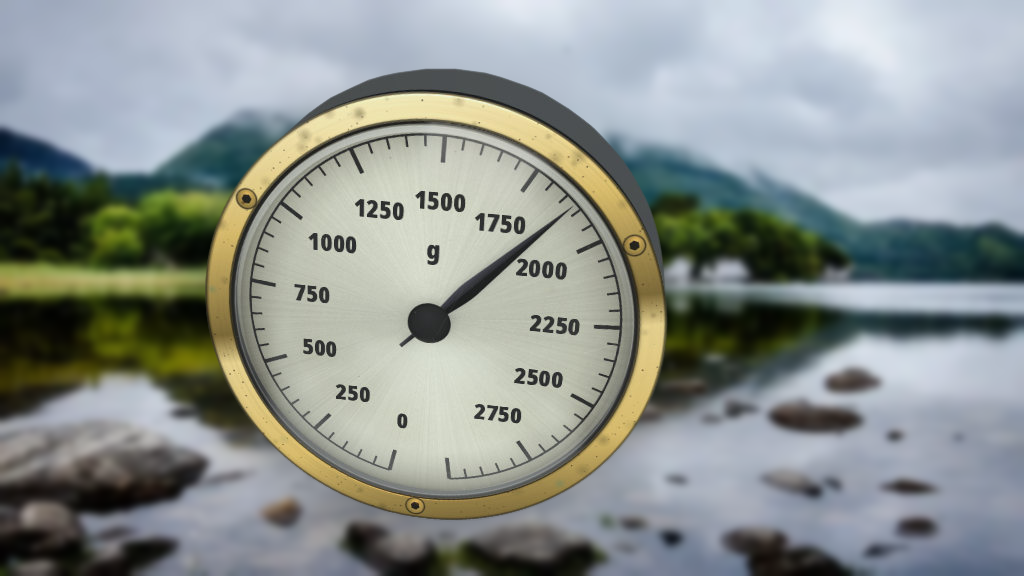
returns value=1875 unit=g
